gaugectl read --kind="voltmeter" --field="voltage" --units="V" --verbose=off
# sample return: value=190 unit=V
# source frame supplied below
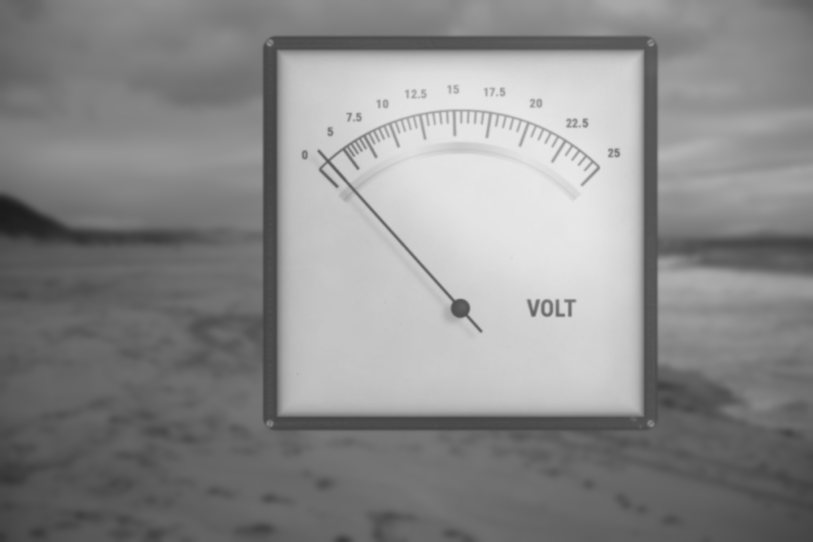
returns value=2.5 unit=V
